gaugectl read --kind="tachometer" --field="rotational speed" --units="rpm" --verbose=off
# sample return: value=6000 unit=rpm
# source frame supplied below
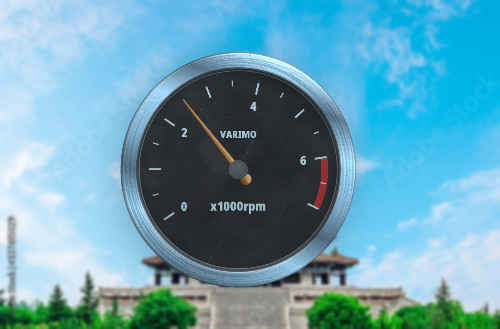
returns value=2500 unit=rpm
